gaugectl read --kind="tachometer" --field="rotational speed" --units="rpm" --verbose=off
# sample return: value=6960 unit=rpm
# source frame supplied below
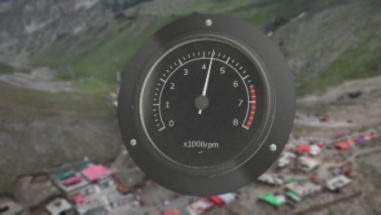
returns value=4400 unit=rpm
